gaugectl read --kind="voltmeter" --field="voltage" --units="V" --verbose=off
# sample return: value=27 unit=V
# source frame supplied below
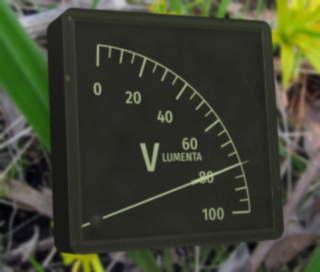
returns value=80 unit=V
